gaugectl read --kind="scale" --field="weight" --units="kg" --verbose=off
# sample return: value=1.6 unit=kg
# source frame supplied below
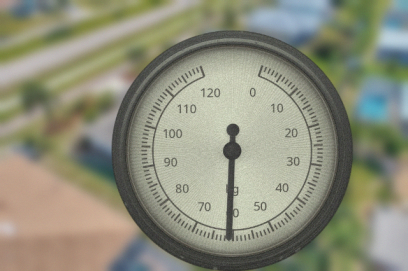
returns value=61 unit=kg
